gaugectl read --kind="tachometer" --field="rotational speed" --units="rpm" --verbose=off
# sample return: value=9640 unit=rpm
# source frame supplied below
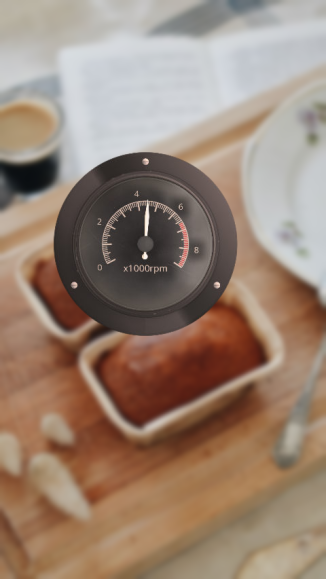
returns value=4500 unit=rpm
